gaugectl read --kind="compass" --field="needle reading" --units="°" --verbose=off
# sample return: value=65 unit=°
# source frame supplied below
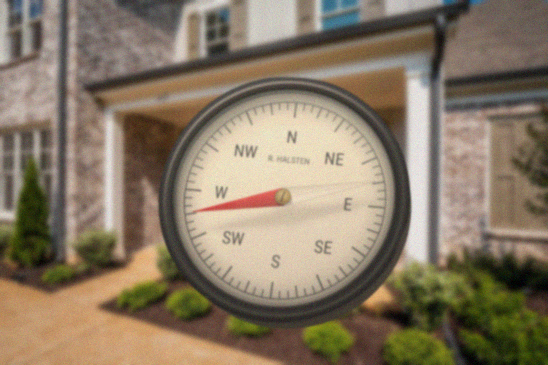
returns value=255 unit=°
